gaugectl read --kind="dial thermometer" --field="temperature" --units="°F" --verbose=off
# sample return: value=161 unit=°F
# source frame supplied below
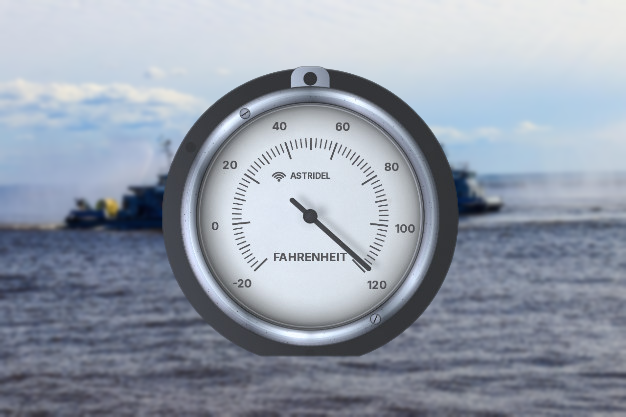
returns value=118 unit=°F
